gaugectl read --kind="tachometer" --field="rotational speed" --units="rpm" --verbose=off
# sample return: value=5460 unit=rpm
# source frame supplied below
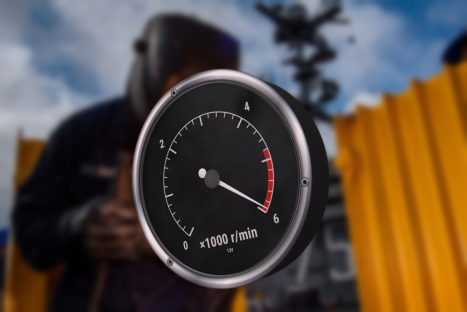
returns value=5900 unit=rpm
